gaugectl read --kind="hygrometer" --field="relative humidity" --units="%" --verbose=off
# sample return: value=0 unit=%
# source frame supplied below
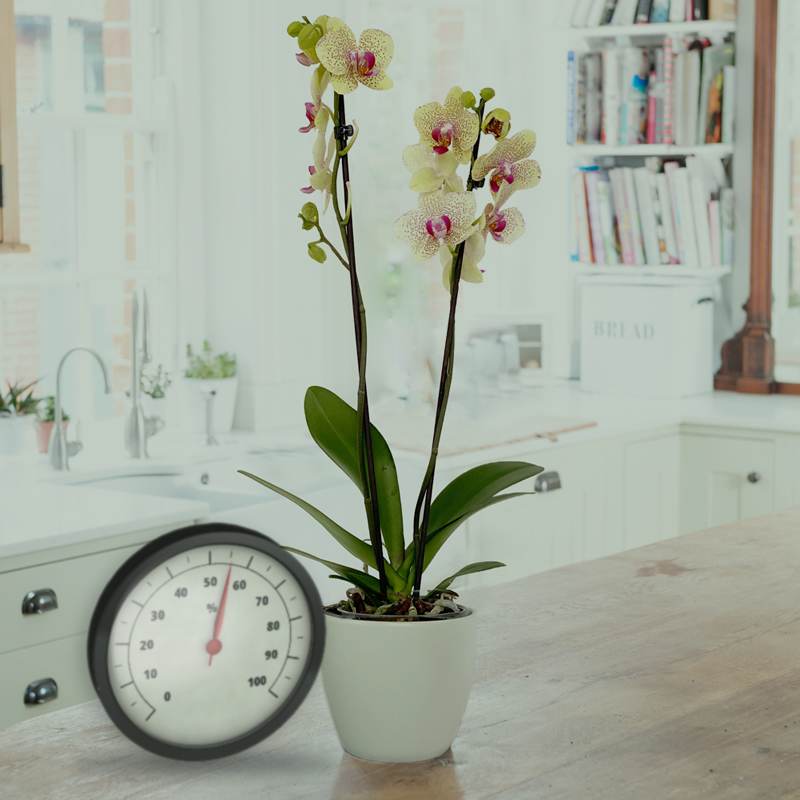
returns value=55 unit=%
